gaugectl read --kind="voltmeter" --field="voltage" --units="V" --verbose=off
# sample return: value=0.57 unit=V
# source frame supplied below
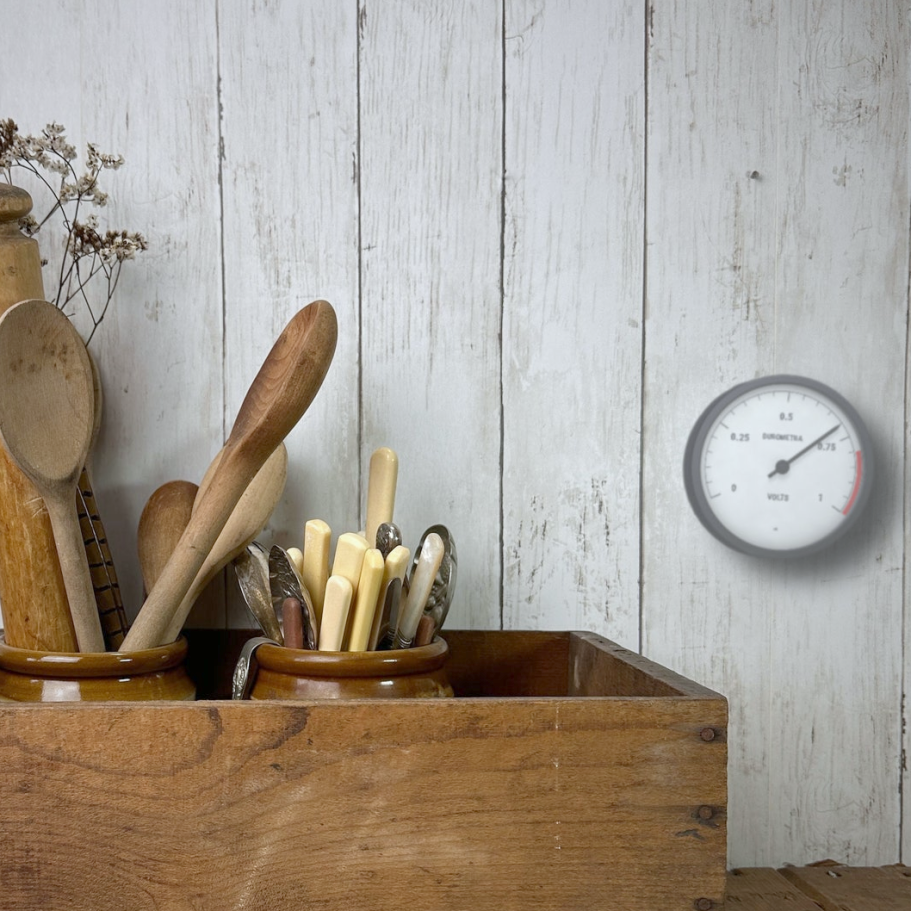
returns value=0.7 unit=V
